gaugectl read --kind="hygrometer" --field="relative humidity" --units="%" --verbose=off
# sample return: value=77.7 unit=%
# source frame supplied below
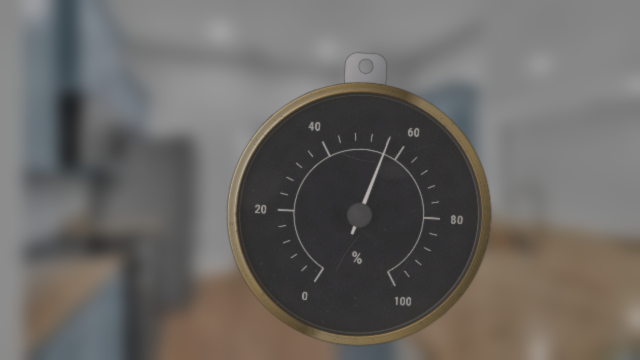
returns value=56 unit=%
